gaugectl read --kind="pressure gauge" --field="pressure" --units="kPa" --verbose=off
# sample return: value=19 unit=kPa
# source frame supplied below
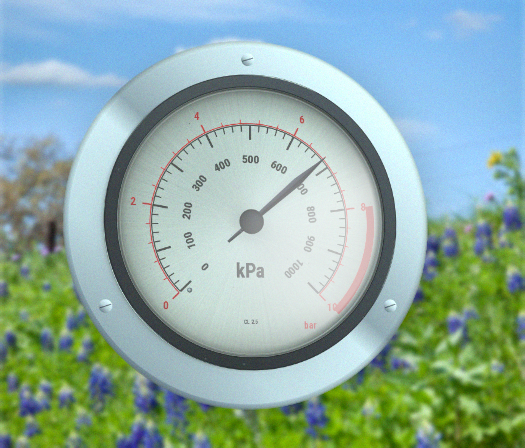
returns value=680 unit=kPa
